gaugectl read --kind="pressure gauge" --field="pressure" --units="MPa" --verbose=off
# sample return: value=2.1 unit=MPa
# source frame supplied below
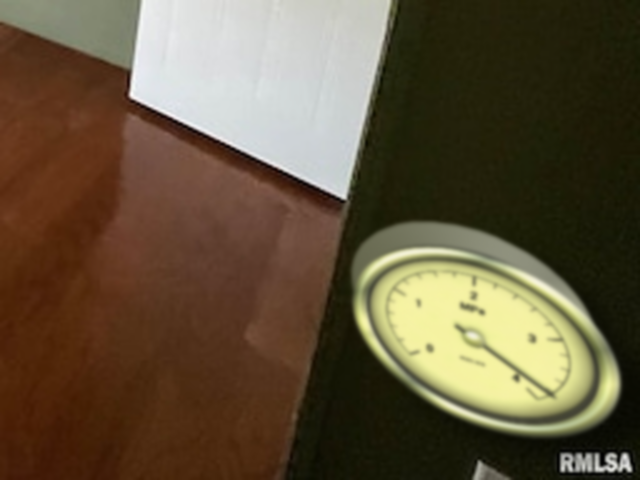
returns value=3.8 unit=MPa
